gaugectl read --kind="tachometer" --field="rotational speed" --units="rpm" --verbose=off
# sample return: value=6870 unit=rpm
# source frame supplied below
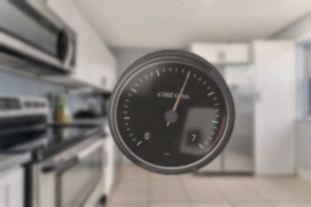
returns value=4000 unit=rpm
